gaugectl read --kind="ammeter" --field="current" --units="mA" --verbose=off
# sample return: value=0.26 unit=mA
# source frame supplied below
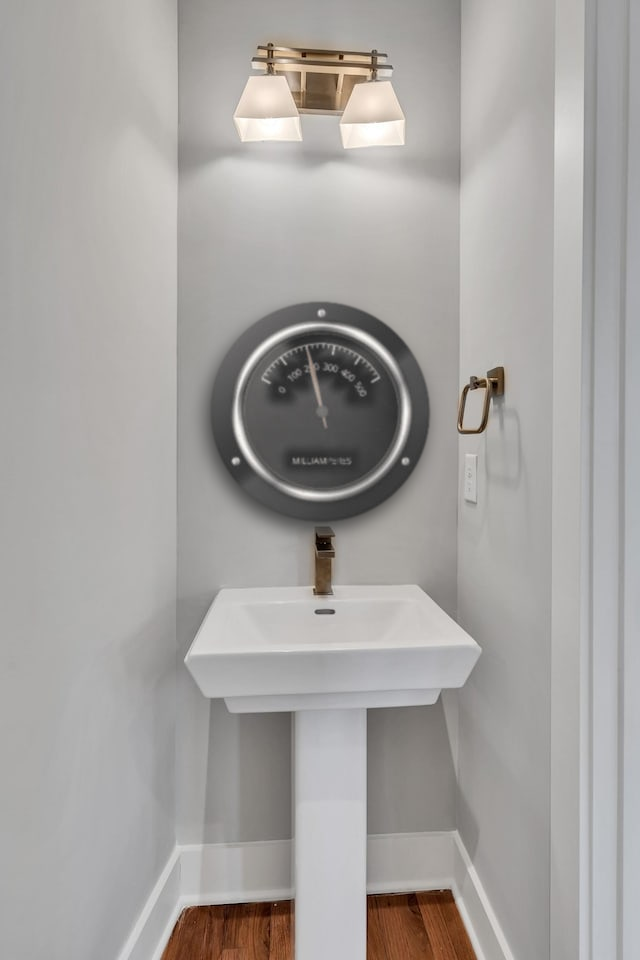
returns value=200 unit=mA
